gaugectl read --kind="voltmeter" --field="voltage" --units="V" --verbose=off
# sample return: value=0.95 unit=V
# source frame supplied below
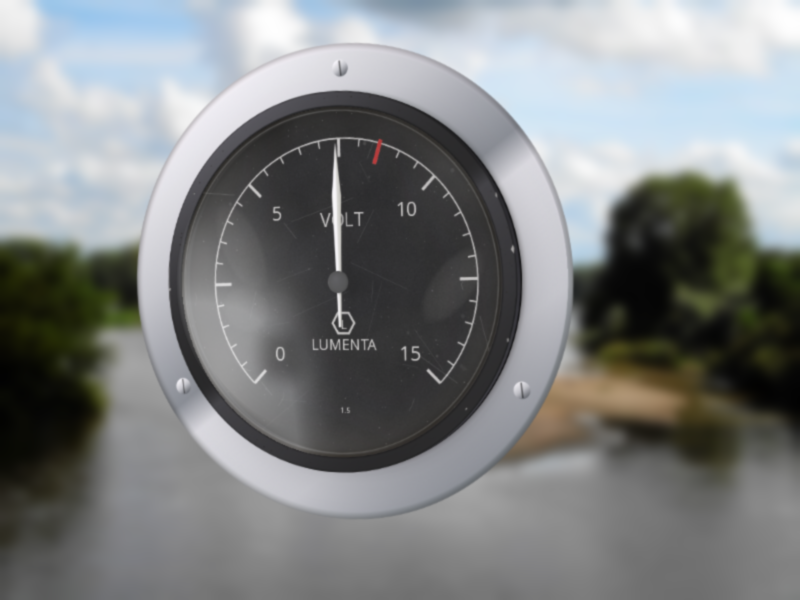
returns value=7.5 unit=V
